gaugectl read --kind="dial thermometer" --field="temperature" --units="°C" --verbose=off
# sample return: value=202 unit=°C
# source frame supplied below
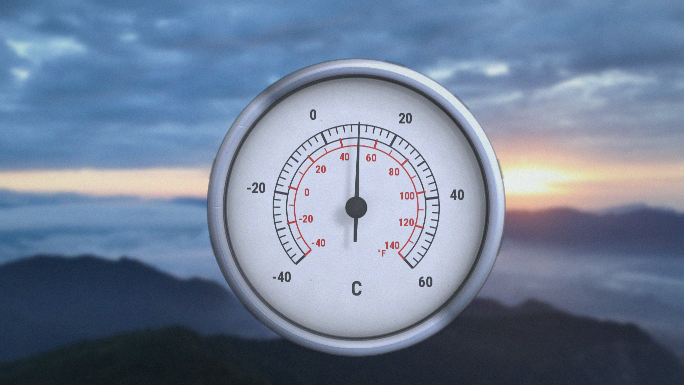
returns value=10 unit=°C
